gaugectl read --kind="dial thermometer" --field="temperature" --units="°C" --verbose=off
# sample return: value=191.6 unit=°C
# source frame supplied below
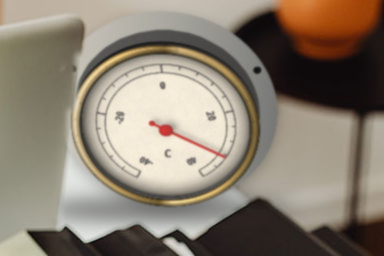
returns value=32 unit=°C
